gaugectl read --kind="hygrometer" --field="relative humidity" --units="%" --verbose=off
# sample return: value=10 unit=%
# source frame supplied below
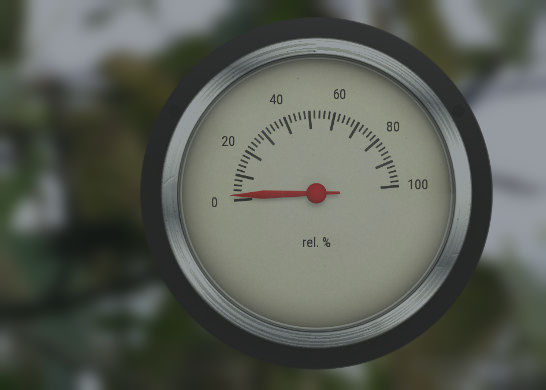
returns value=2 unit=%
